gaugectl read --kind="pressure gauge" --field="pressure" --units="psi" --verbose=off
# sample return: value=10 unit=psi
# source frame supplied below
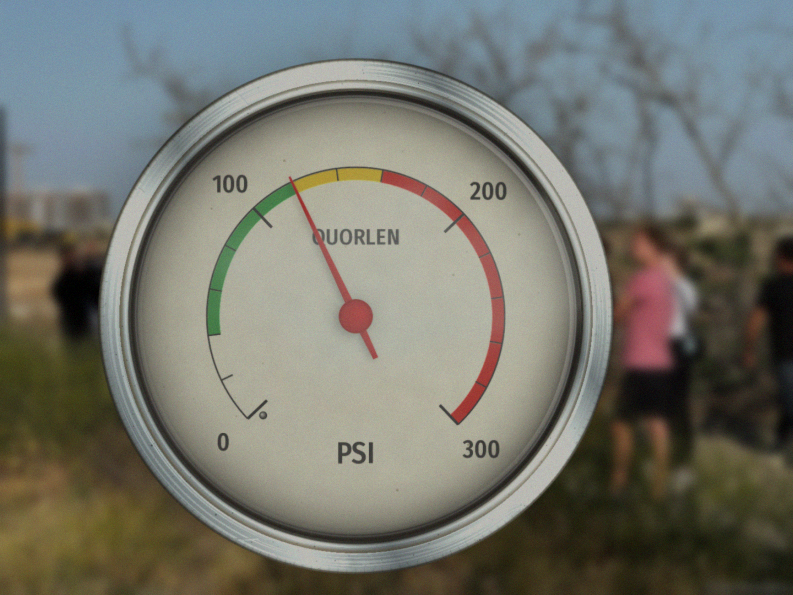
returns value=120 unit=psi
